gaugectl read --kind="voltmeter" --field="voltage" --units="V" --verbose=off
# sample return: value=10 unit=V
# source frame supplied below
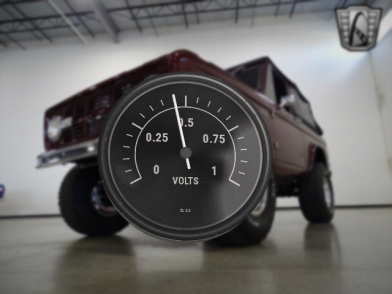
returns value=0.45 unit=V
